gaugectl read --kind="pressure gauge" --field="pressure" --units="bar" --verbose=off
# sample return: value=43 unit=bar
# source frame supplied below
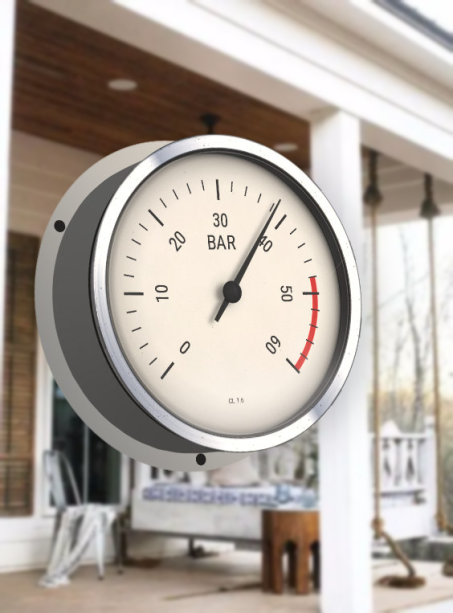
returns value=38 unit=bar
